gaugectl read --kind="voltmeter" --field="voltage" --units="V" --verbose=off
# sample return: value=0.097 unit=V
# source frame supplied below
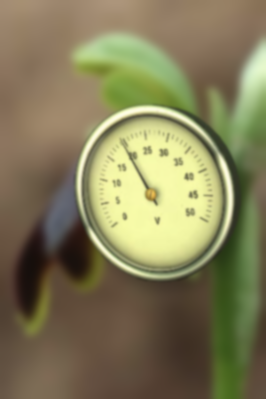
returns value=20 unit=V
